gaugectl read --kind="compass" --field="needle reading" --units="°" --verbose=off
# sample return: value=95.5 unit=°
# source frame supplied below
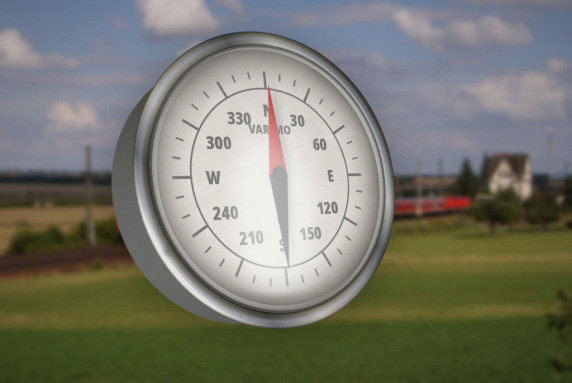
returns value=0 unit=°
